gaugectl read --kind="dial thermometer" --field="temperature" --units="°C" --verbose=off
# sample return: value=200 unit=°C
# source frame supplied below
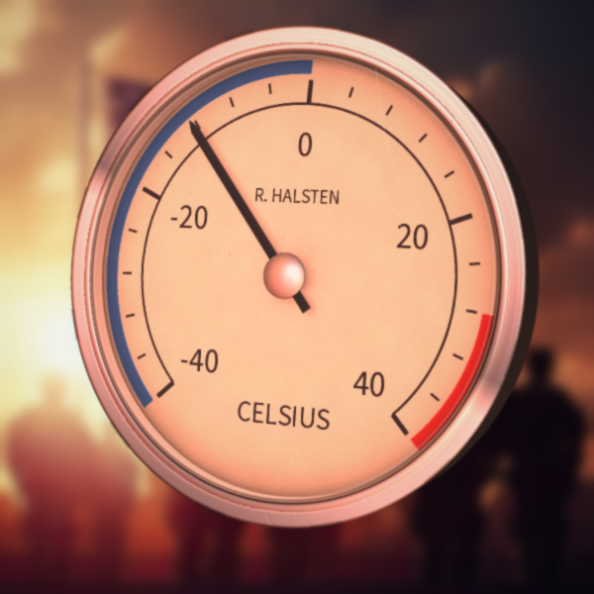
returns value=-12 unit=°C
